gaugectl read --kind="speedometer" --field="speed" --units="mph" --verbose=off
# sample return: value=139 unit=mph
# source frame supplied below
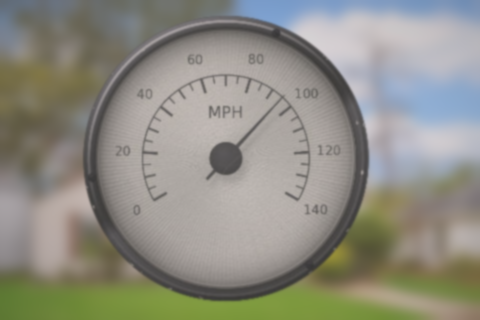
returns value=95 unit=mph
